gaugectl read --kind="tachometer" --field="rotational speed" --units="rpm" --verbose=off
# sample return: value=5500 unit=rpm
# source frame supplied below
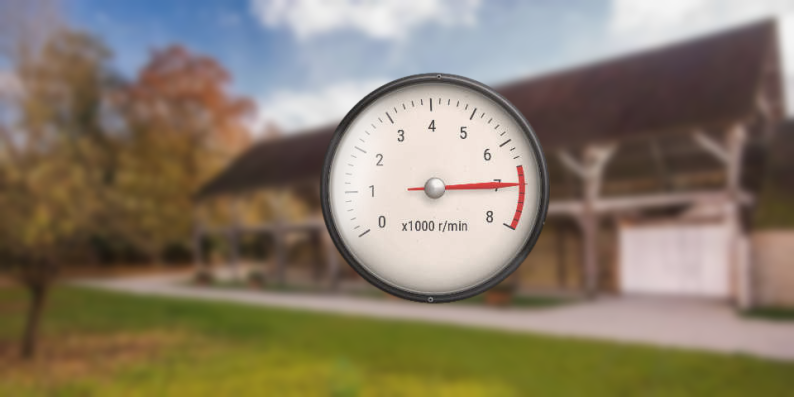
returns value=7000 unit=rpm
